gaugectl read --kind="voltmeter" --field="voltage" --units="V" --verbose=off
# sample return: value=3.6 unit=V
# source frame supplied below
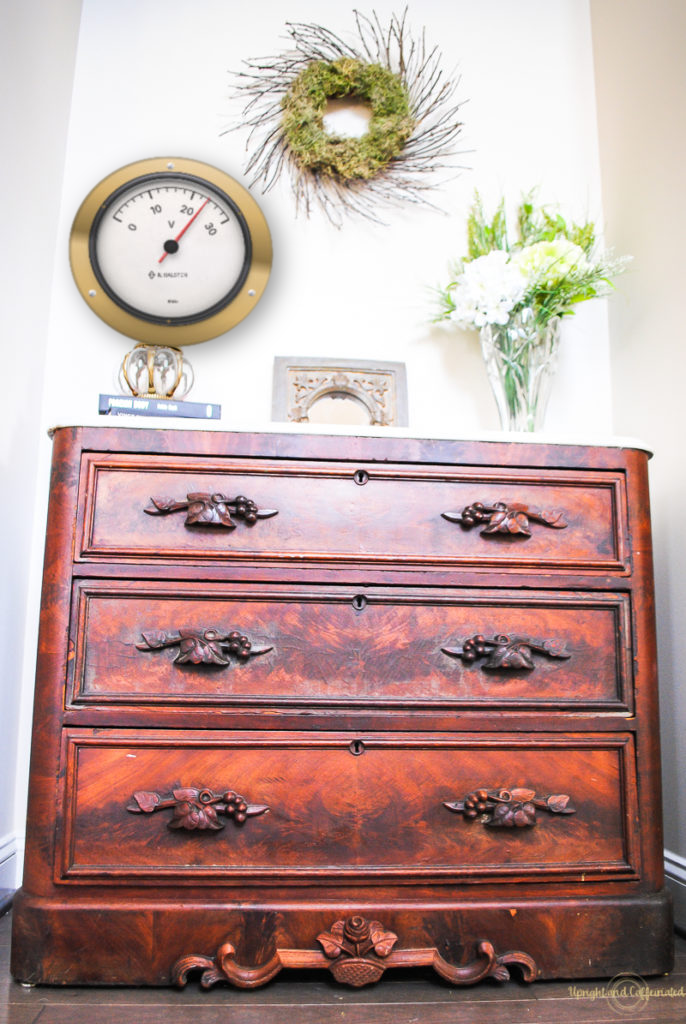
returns value=24 unit=V
